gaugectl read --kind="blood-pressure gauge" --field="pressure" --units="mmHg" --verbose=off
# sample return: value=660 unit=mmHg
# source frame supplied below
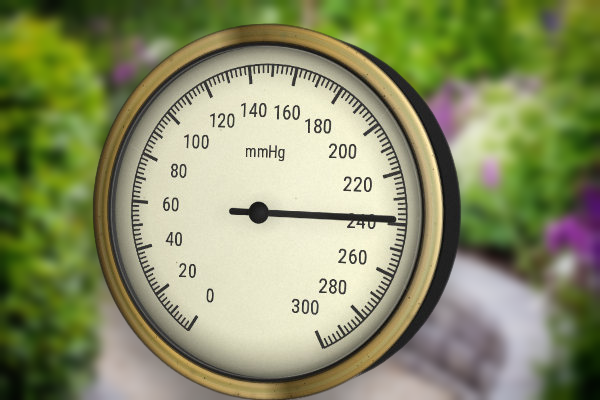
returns value=238 unit=mmHg
